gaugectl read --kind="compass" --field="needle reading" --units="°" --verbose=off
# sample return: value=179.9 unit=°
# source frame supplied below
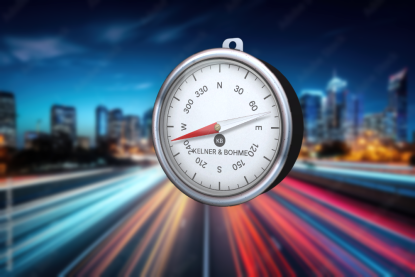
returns value=255 unit=°
